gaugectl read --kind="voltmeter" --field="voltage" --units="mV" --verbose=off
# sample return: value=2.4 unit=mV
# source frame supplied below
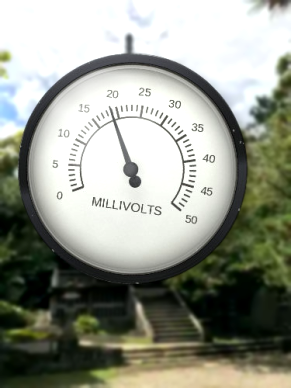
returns value=19 unit=mV
